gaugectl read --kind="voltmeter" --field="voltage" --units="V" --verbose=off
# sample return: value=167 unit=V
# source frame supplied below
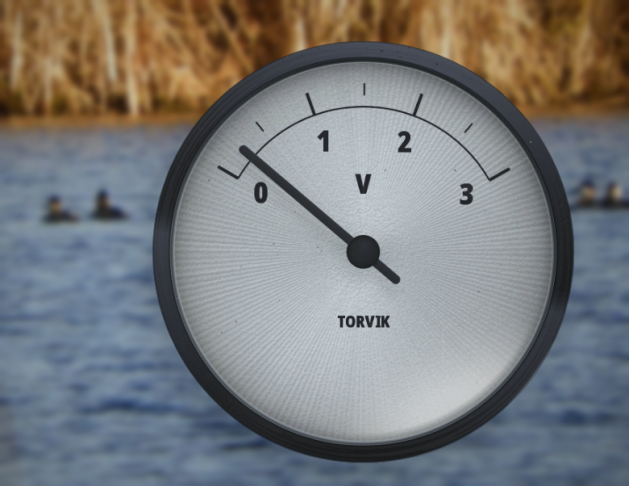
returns value=0.25 unit=V
